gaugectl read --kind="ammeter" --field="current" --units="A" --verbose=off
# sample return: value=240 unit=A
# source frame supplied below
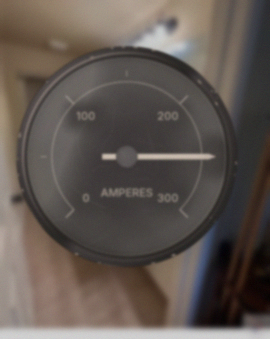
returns value=250 unit=A
